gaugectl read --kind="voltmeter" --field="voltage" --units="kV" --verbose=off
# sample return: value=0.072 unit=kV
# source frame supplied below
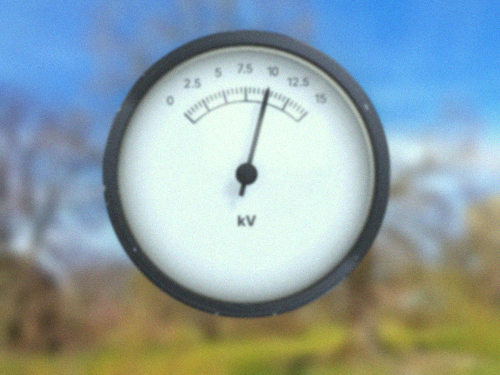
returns value=10 unit=kV
